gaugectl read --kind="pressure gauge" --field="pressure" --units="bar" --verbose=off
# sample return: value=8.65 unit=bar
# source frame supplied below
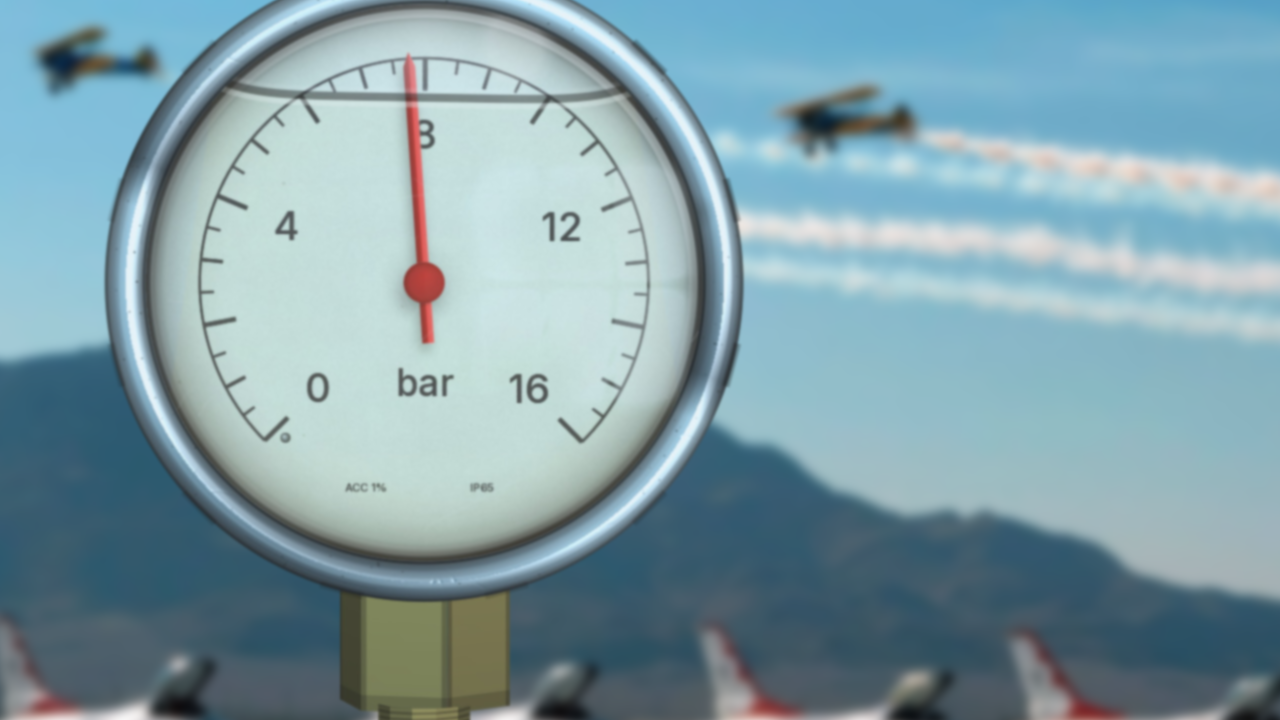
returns value=7.75 unit=bar
